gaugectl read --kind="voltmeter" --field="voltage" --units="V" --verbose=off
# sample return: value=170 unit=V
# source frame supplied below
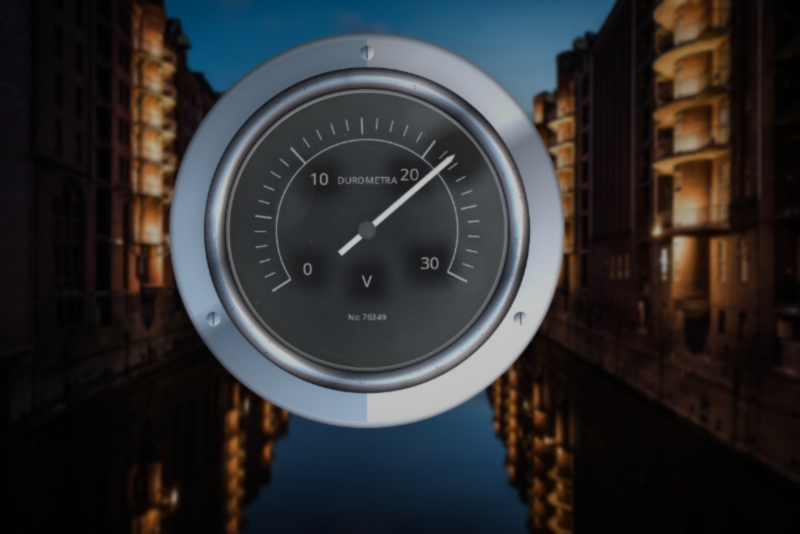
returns value=21.5 unit=V
